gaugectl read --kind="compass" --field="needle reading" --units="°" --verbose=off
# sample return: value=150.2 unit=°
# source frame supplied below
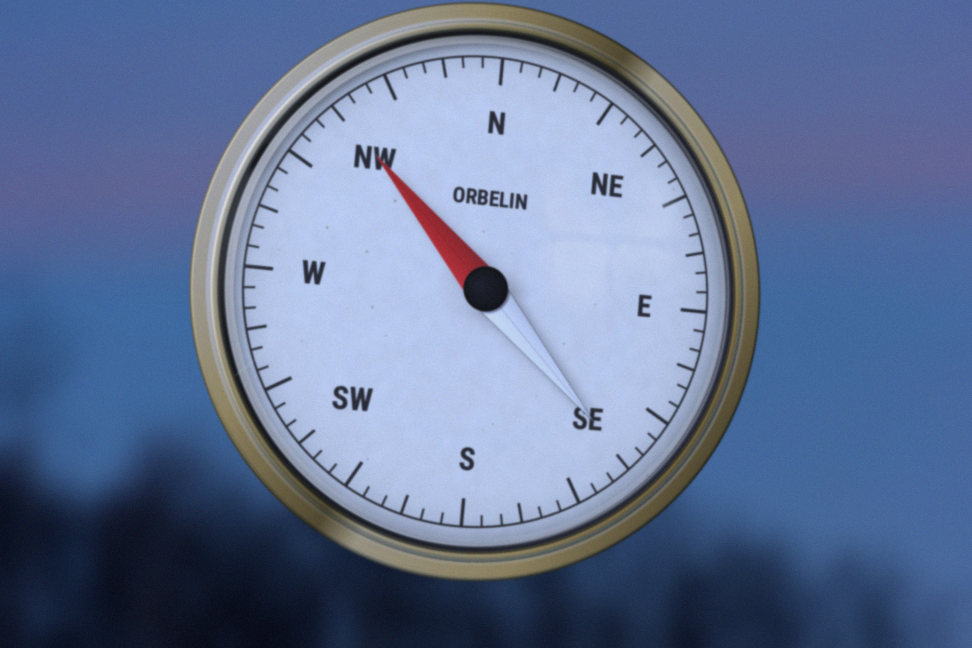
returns value=315 unit=°
